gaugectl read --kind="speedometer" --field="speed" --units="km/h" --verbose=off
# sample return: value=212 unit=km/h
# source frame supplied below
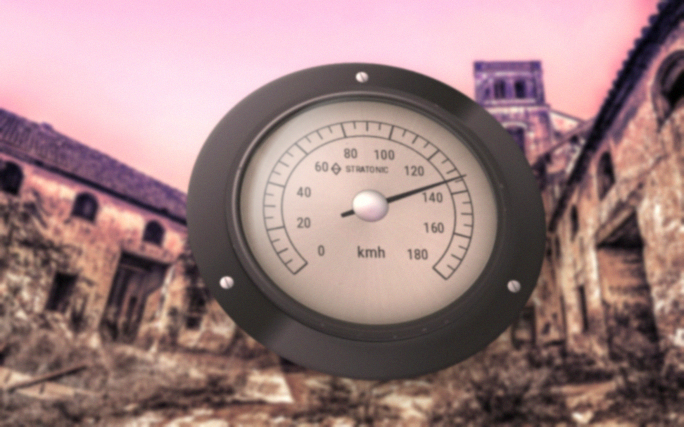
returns value=135 unit=km/h
